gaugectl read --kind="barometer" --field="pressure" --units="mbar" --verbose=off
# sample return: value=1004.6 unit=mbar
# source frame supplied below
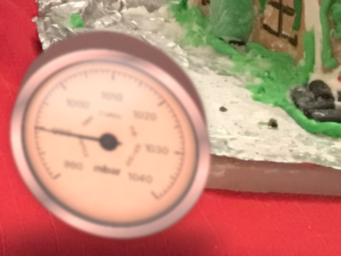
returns value=990 unit=mbar
